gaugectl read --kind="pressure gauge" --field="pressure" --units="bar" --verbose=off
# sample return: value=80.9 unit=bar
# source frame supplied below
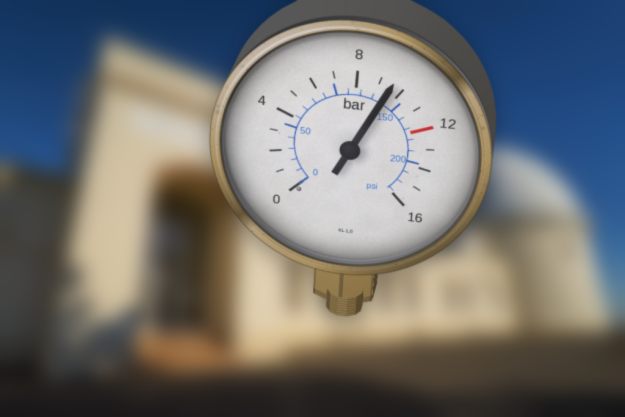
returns value=9.5 unit=bar
